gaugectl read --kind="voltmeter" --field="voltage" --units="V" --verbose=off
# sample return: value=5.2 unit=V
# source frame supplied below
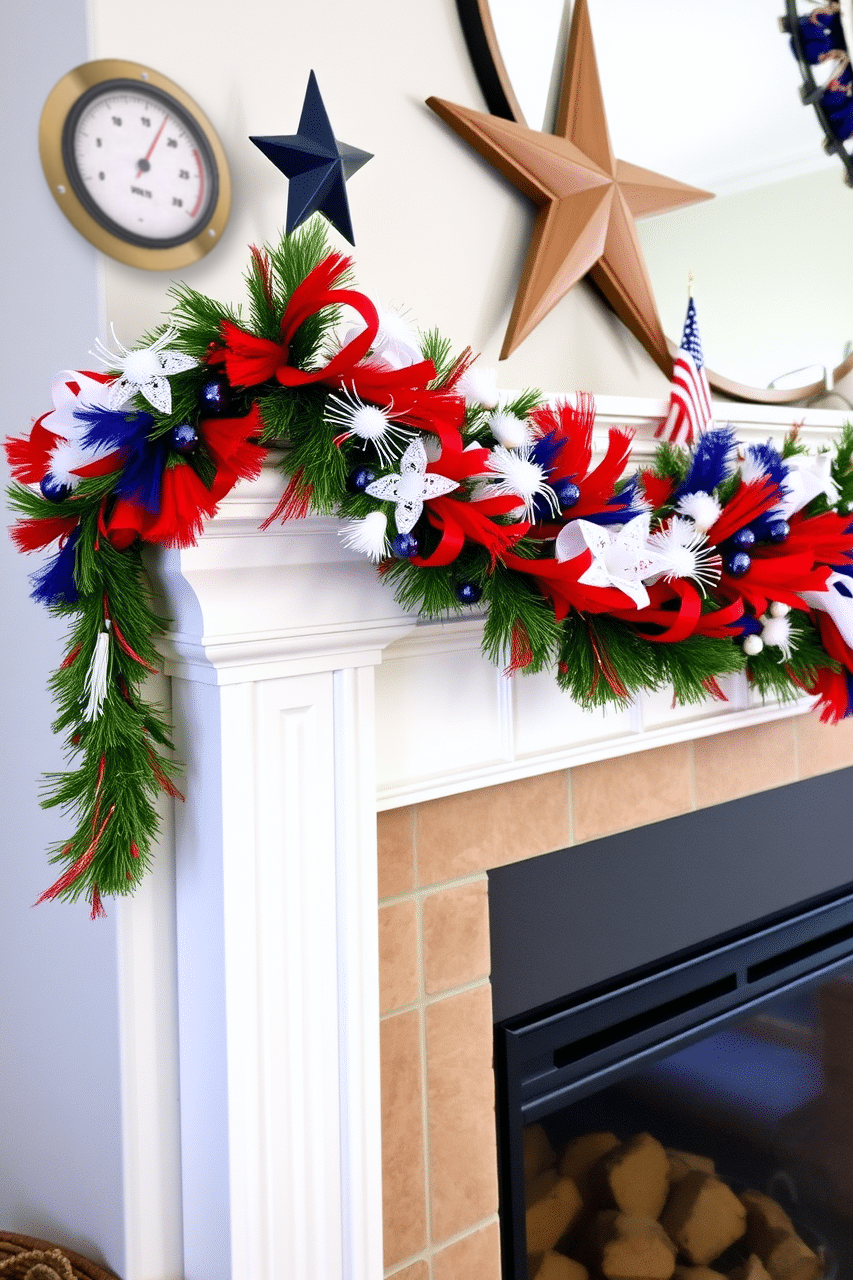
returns value=17.5 unit=V
